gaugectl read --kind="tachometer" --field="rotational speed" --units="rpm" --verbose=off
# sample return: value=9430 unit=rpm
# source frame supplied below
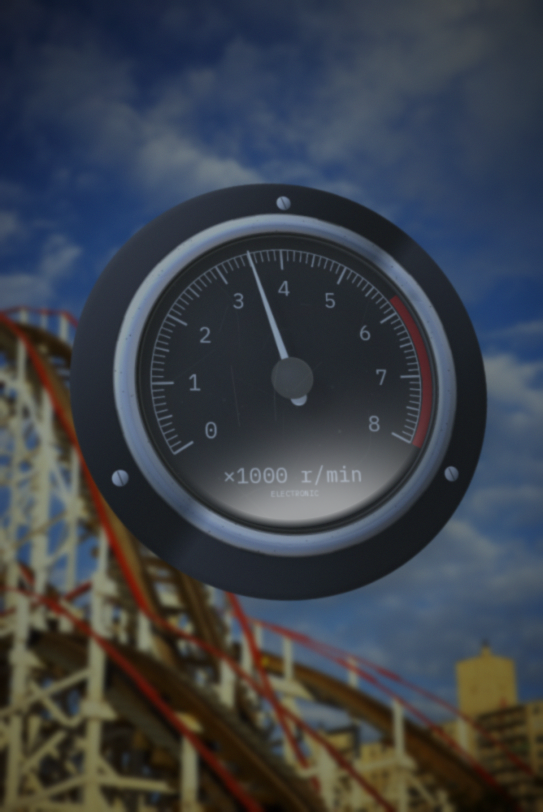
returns value=3500 unit=rpm
